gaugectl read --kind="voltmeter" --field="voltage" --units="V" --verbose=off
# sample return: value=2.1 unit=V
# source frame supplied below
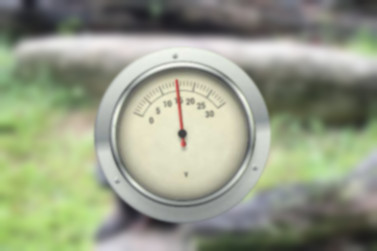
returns value=15 unit=V
